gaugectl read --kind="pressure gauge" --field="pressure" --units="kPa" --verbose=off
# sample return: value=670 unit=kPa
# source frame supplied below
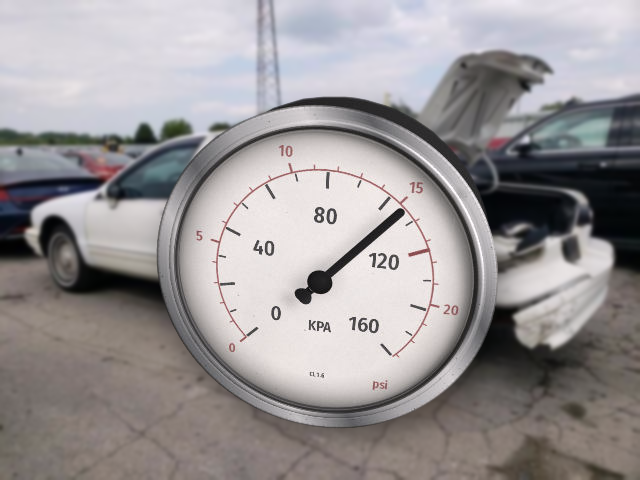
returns value=105 unit=kPa
